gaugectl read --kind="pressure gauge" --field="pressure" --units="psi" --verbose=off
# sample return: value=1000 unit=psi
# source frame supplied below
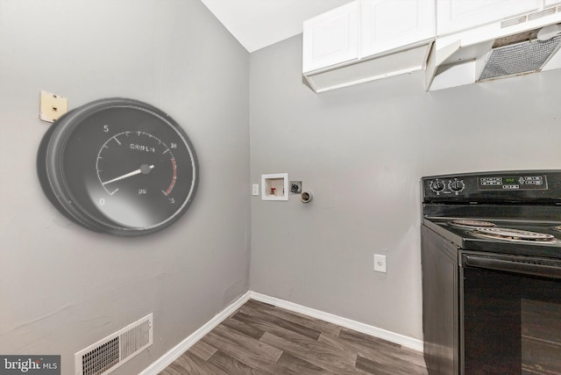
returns value=1 unit=psi
